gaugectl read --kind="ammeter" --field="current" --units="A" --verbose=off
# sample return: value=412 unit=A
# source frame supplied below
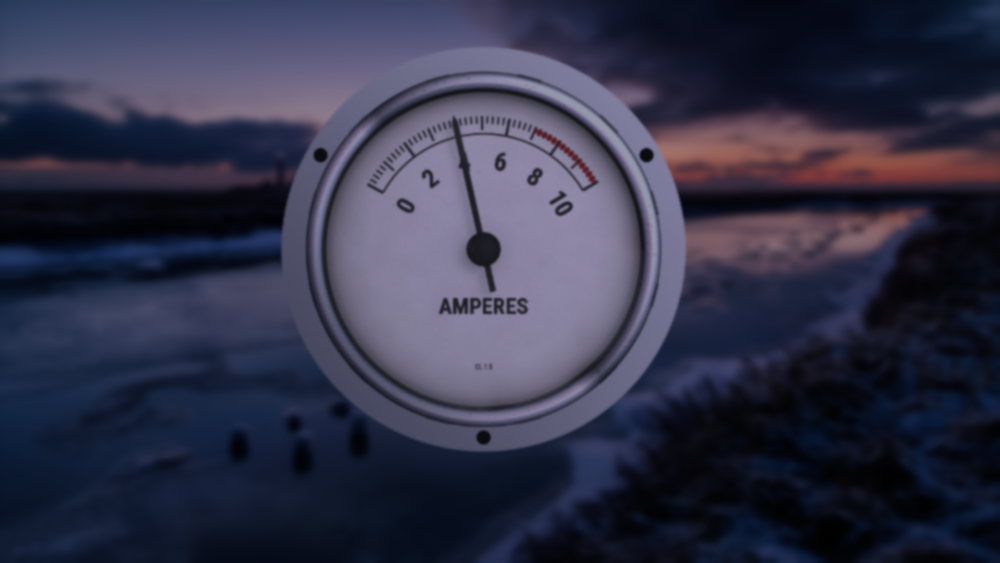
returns value=4 unit=A
